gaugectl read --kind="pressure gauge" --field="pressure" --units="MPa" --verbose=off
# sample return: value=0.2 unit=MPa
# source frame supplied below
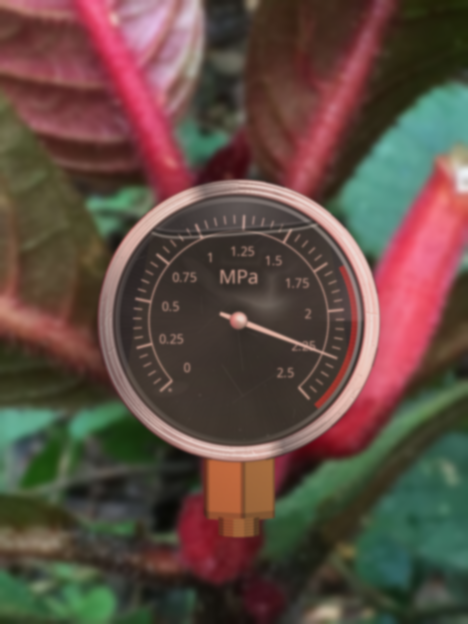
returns value=2.25 unit=MPa
